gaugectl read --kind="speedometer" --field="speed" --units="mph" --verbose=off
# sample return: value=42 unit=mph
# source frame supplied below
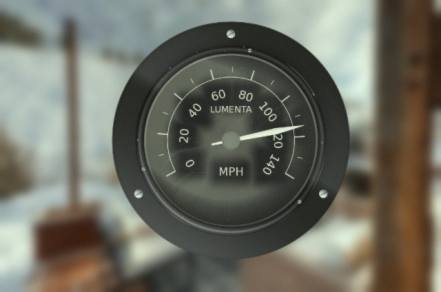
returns value=115 unit=mph
